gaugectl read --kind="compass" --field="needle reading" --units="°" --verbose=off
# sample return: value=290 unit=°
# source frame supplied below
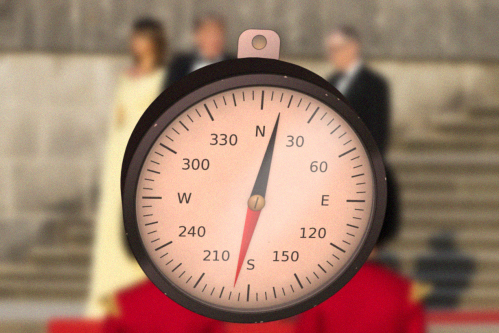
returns value=190 unit=°
